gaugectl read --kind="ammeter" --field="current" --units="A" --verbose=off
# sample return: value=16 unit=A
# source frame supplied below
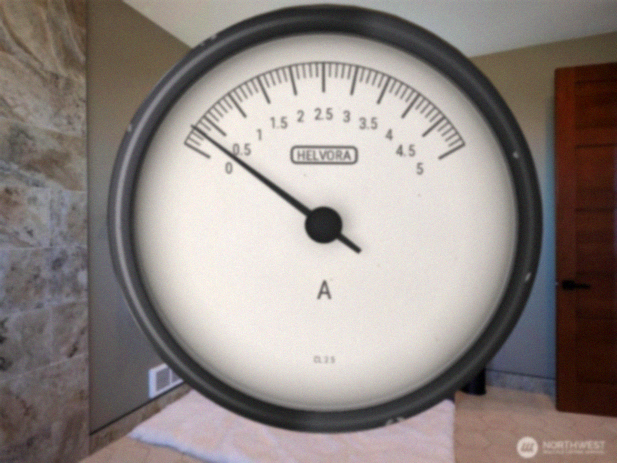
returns value=0.3 unit=A
